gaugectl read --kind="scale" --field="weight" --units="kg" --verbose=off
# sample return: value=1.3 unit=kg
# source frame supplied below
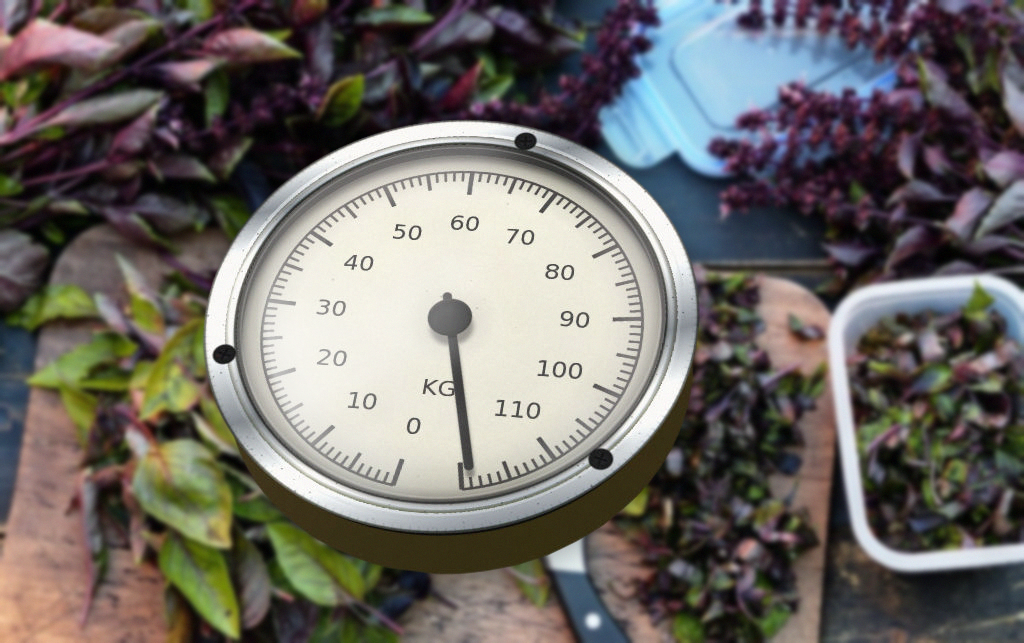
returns value=119 unit=kg
